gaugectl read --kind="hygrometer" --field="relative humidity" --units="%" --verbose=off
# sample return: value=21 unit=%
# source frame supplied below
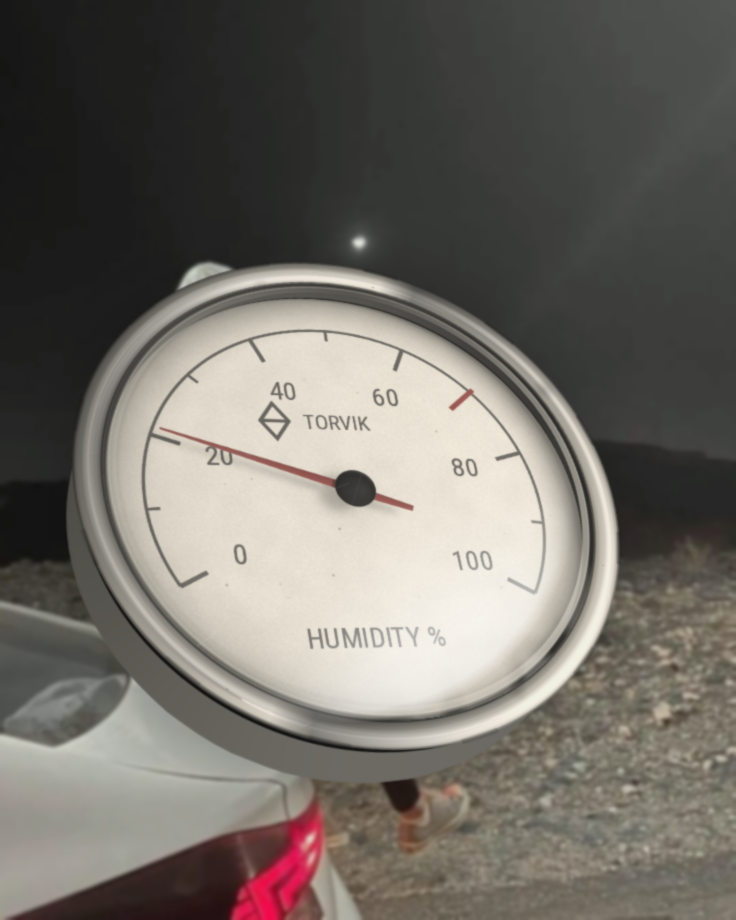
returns value=20 unit=%
